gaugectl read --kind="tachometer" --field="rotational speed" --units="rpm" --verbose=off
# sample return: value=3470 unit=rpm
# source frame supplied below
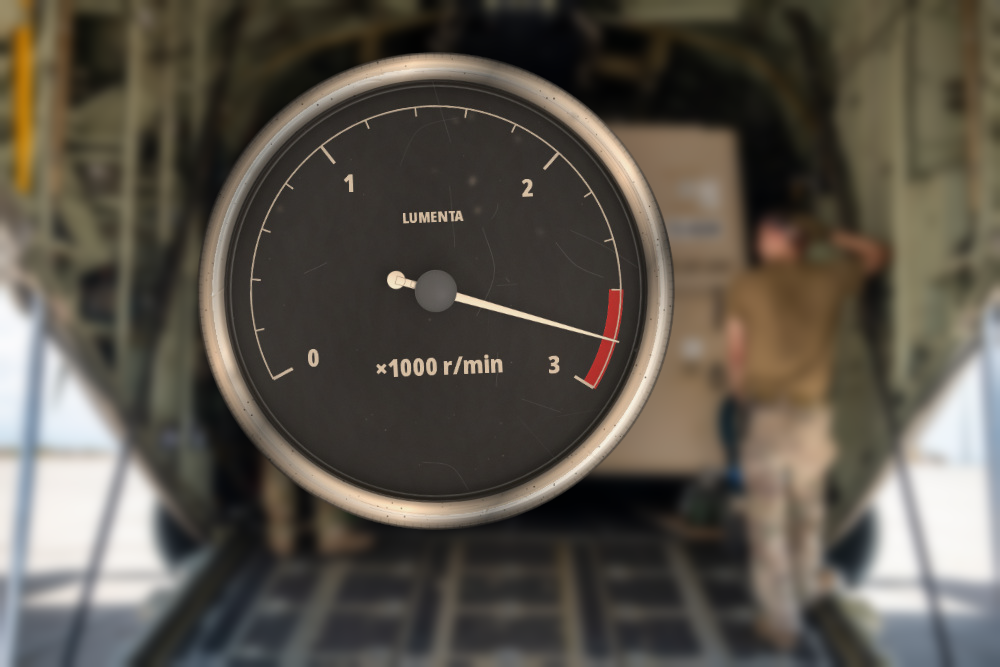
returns value=2800 unit=rpm
